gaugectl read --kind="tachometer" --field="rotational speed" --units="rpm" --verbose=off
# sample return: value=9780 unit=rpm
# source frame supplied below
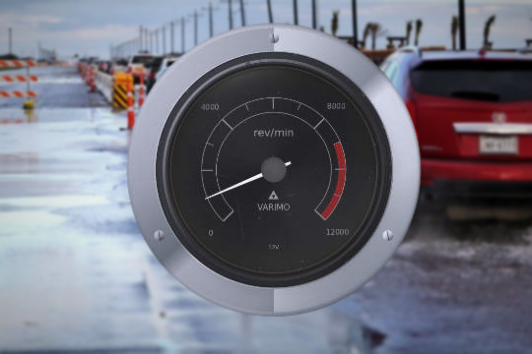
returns value=1000 unit=rpm
